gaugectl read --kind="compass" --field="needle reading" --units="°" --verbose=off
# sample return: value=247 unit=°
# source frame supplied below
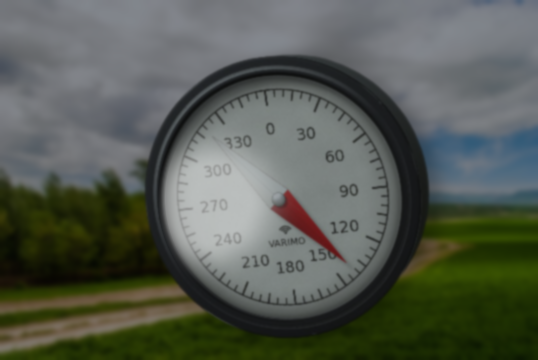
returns value=140 unit=°
